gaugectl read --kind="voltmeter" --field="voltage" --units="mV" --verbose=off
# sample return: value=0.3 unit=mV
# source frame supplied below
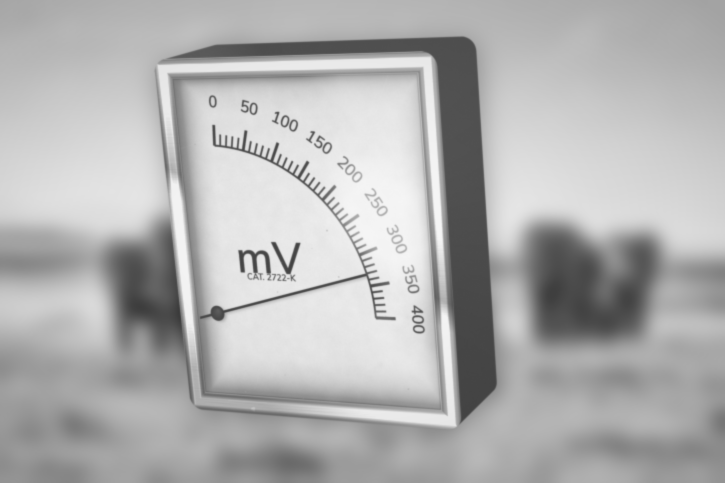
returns value=330 unit=mV
